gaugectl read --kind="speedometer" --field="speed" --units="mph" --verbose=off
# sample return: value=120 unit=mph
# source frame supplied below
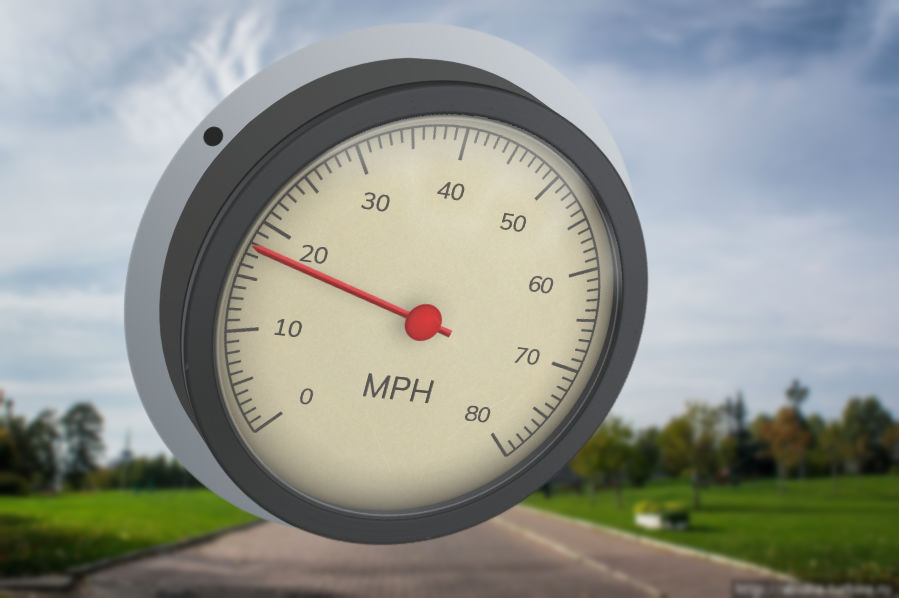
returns value=18 unit=mph
